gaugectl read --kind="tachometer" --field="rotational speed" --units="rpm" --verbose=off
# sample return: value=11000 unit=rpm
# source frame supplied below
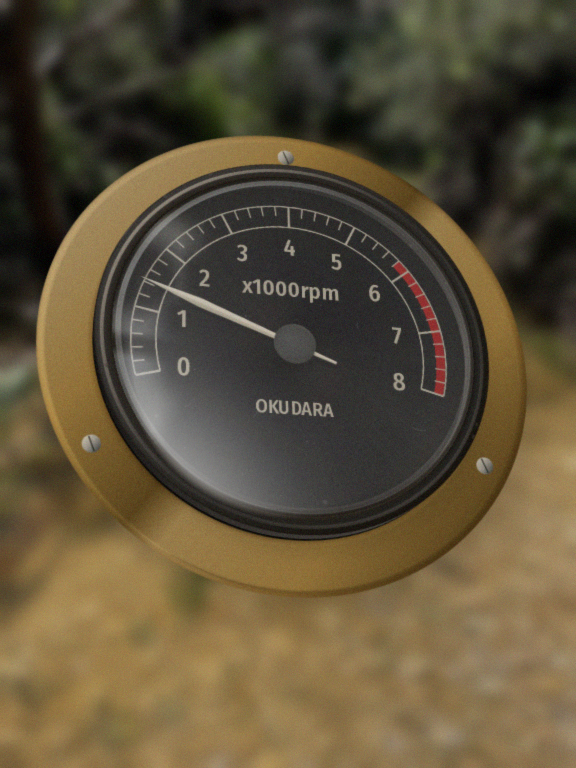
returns value=1400 unit=rpm
